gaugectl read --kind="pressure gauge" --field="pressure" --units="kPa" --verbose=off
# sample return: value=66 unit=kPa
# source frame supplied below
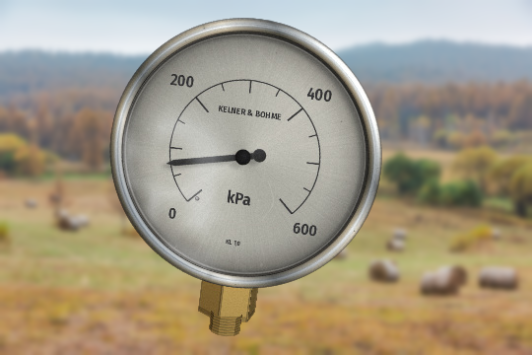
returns value=75 unit=kPa
